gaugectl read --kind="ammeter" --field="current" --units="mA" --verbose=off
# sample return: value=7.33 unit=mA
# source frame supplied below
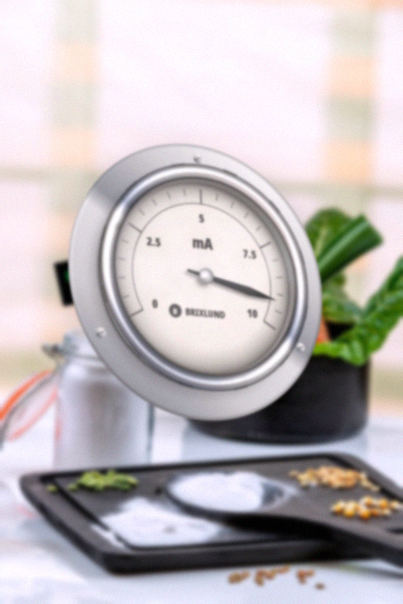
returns value=9.25 unit=mA
